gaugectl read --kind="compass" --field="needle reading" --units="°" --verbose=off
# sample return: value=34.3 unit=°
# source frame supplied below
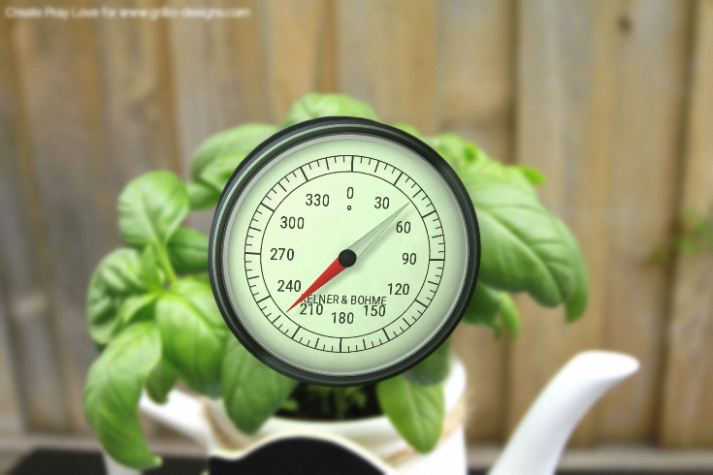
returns value=225 unit=°
